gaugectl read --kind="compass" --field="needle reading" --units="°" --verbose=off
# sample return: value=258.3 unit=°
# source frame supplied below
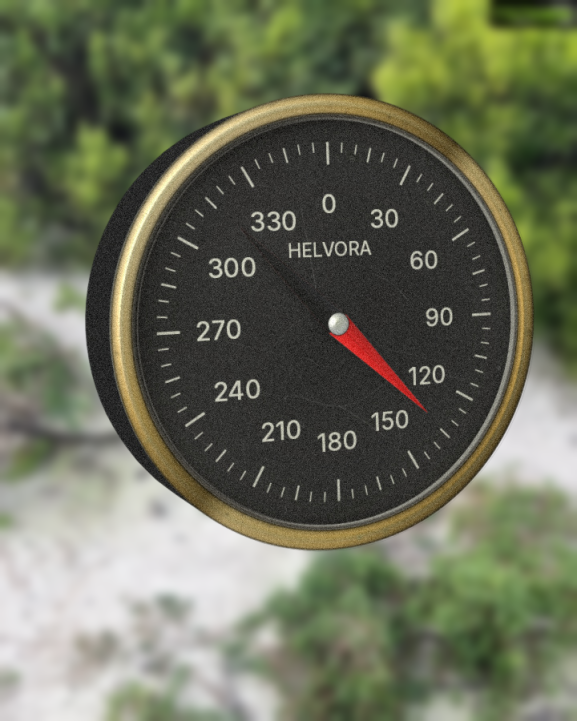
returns value=135 unit=°
